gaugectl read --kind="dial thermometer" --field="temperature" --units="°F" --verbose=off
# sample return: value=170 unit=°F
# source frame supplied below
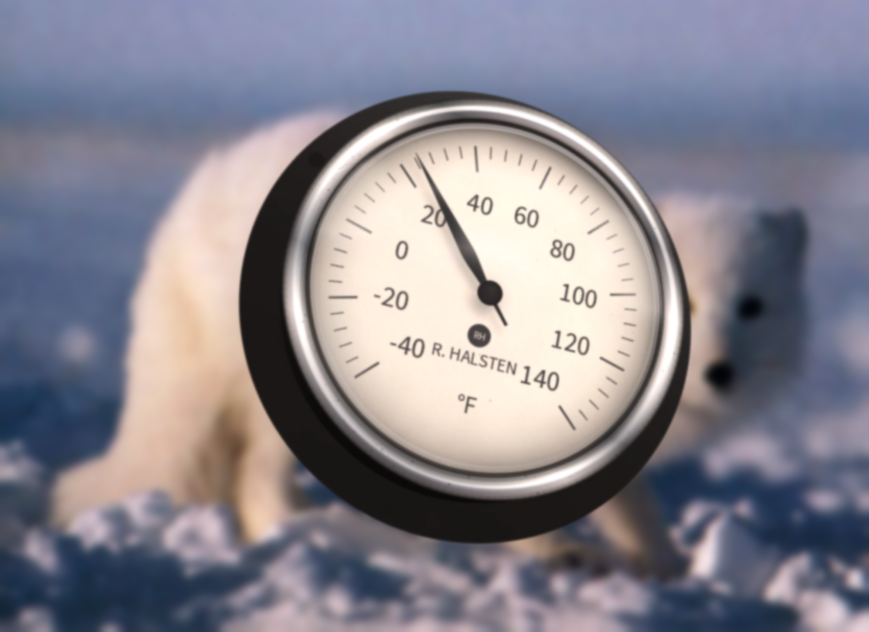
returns value=24 unit=°F
